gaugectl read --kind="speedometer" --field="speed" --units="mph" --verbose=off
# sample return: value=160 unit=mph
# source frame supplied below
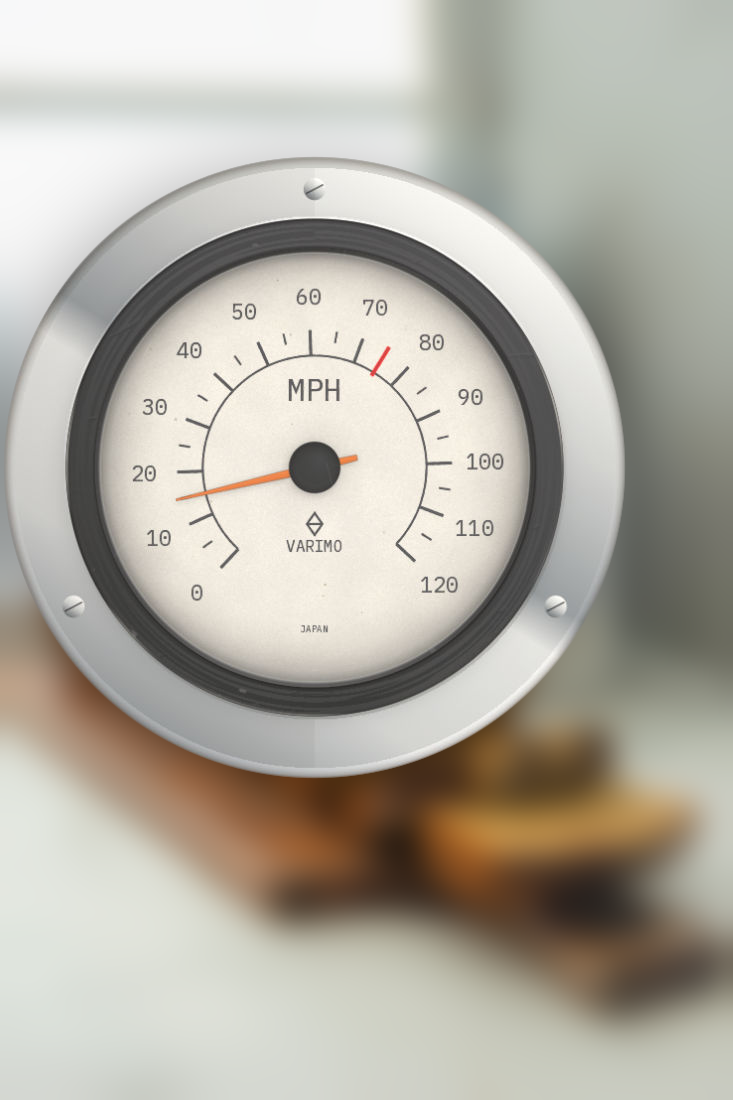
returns value=15 unit=mph
